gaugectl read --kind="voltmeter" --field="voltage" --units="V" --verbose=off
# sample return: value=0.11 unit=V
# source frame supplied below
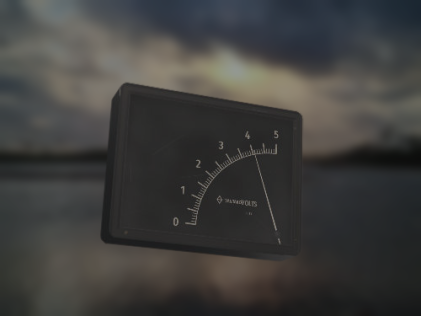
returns value=4 unit=V
